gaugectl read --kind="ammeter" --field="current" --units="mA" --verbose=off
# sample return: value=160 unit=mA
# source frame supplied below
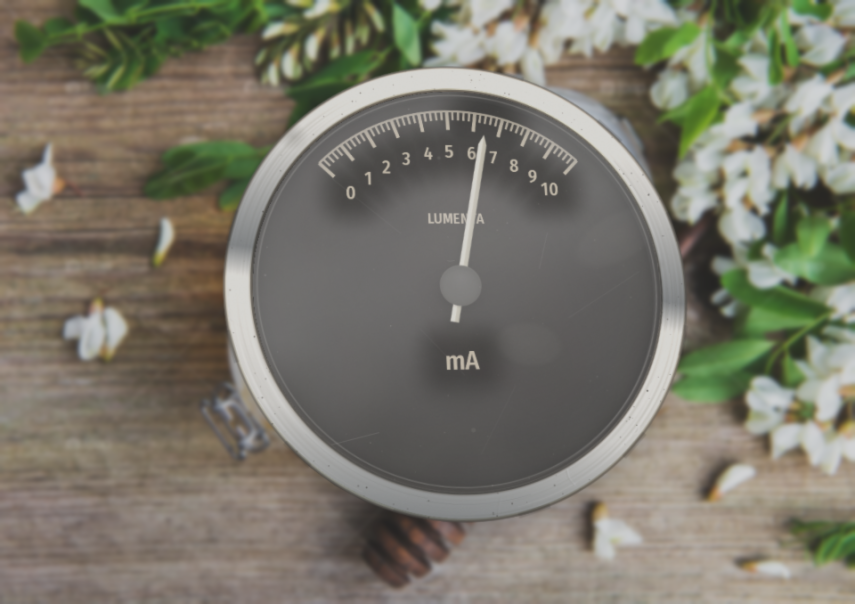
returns value=6.4 unit=mA
